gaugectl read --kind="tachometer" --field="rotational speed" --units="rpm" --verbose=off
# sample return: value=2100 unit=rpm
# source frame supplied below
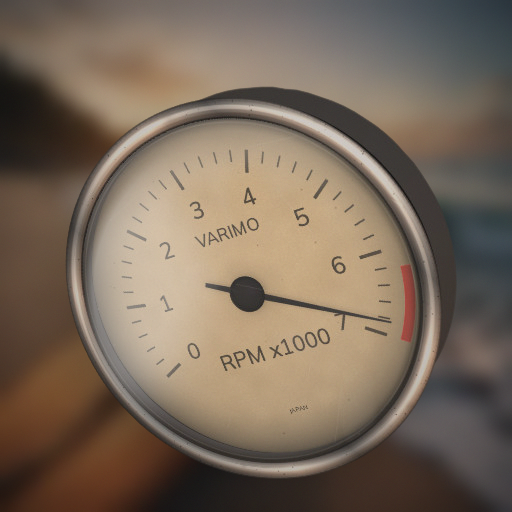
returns value=6800 unit=rpm
